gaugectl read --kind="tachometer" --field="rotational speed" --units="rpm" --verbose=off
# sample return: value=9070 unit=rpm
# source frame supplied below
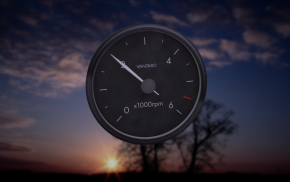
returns value=2000 unit=rpm
